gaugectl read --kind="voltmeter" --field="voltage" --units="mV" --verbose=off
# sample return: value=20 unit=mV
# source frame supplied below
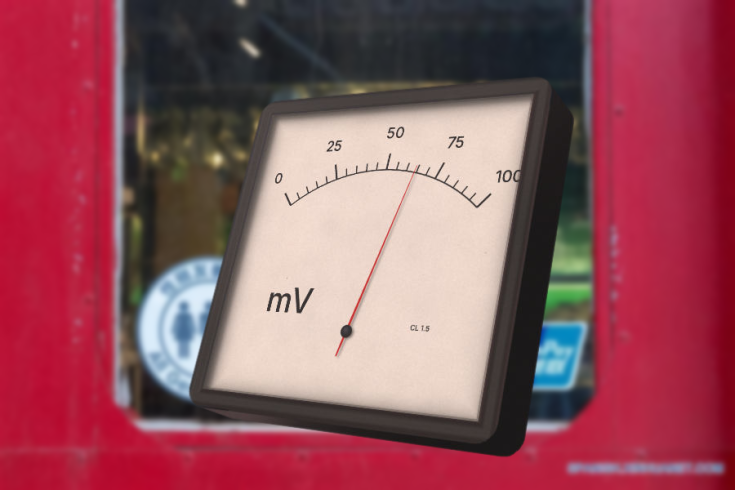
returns value=65 unit=mV
